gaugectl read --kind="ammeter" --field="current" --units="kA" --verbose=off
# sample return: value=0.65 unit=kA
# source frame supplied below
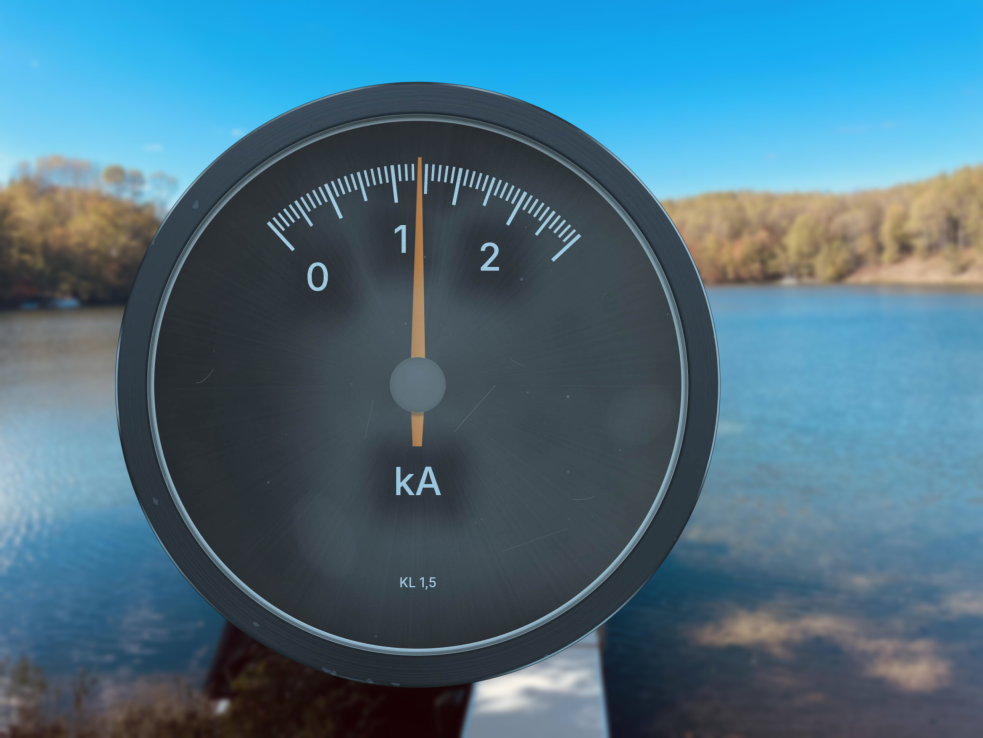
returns value=1.2 unit=kA
